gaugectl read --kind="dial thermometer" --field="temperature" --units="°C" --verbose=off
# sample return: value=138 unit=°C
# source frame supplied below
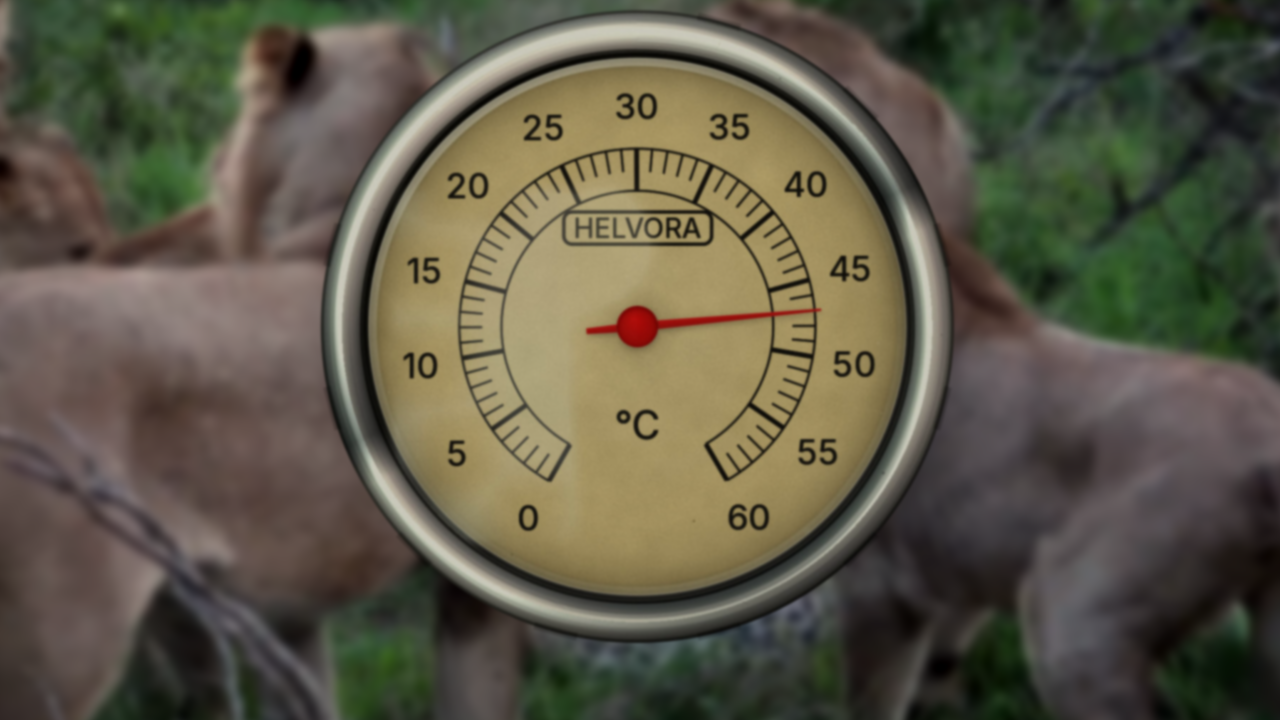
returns value=47 unit=°C
